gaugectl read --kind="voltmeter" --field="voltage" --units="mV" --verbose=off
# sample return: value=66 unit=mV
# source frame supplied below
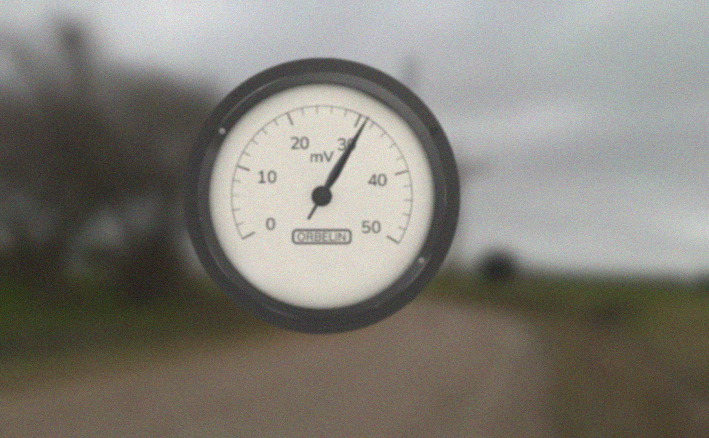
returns value=31 unit=mV
